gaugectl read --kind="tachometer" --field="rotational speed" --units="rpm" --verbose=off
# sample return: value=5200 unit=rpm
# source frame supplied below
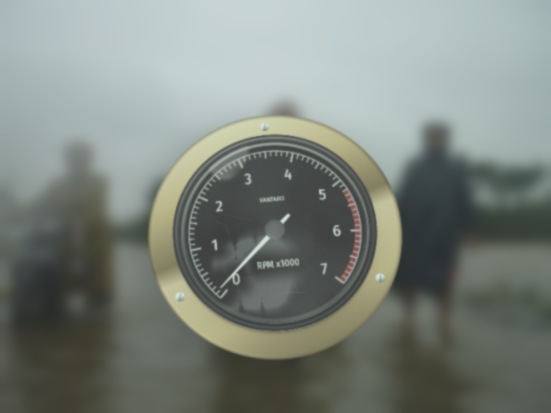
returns value=100 unit=rpm
